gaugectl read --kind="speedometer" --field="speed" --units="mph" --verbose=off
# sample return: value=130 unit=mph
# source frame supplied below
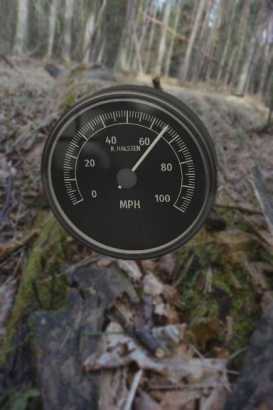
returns value=65 unit=mph
